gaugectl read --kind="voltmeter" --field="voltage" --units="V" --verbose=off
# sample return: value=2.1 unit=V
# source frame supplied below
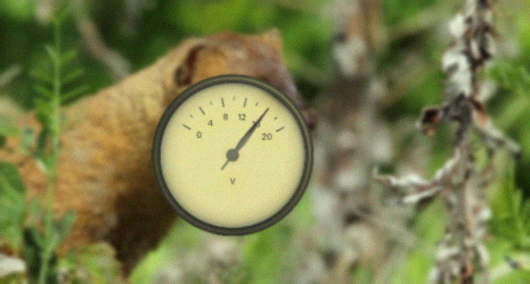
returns value=16 unit=V
